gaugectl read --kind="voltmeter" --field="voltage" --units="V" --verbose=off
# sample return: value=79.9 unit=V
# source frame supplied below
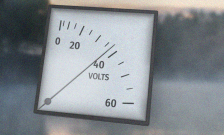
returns value=37.5 unit=V
